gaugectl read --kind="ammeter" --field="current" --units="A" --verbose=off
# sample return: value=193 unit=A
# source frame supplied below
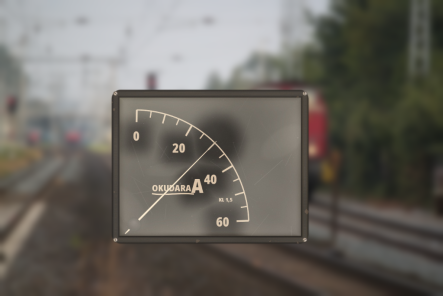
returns value=30 unit=A
